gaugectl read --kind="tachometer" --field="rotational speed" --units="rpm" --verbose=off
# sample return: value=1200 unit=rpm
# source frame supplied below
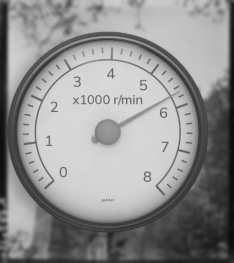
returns value=5700 unit=rpm
